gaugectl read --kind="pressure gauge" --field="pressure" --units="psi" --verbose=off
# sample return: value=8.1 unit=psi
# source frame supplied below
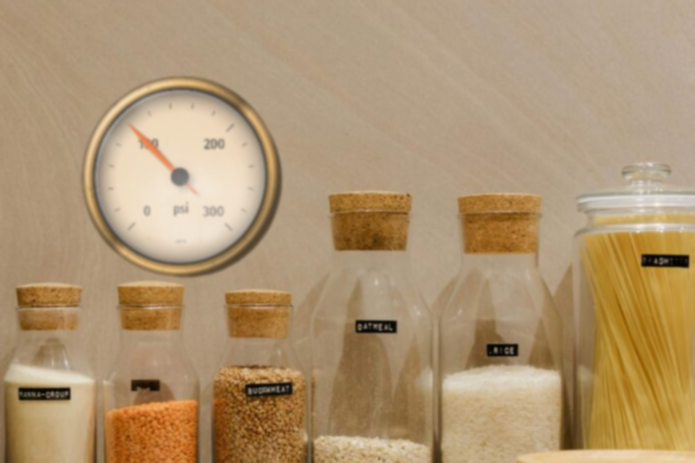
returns value=100 unit=psi
